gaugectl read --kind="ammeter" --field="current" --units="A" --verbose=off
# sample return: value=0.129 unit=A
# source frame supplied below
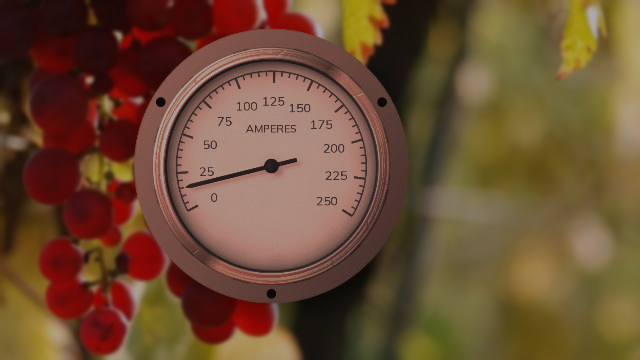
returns value=15 unit=A
